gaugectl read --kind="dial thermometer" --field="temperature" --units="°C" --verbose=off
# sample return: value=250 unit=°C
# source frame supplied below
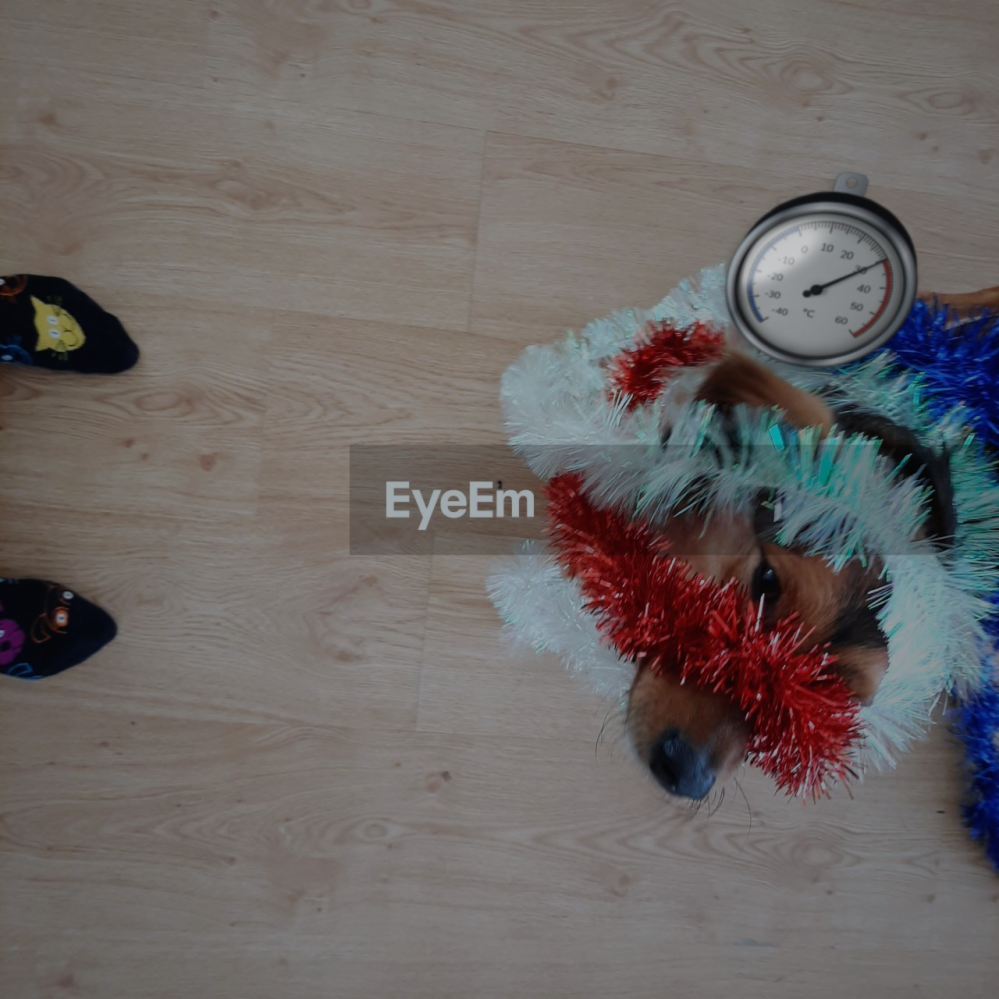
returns value=30 unit=°C
